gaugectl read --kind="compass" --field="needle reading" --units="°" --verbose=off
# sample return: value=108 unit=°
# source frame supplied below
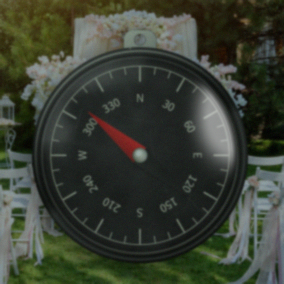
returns value=310 unit=°
